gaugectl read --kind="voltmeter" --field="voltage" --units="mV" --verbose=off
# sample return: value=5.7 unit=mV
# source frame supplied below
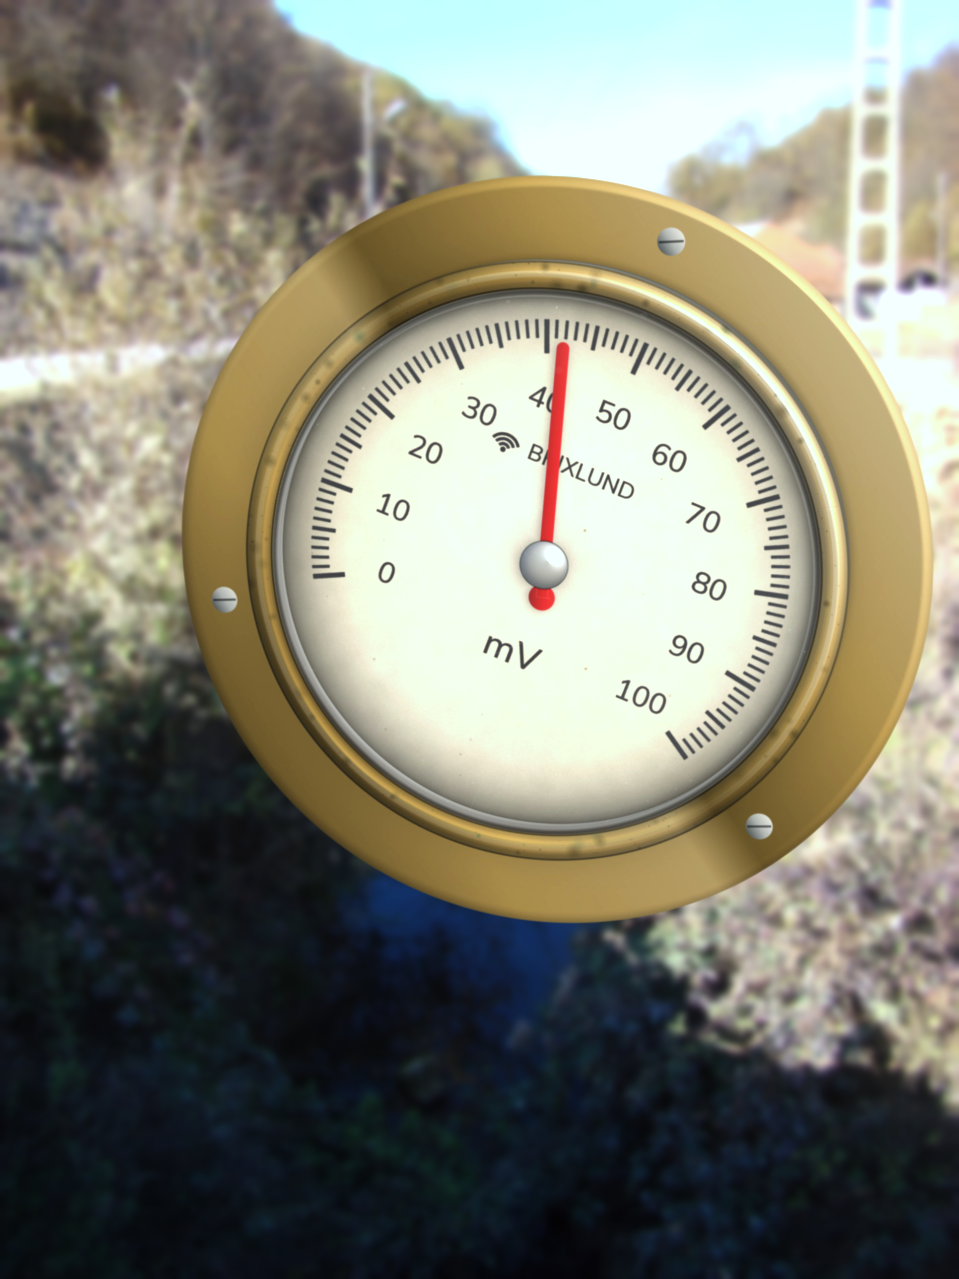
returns value=42 unit=mV
